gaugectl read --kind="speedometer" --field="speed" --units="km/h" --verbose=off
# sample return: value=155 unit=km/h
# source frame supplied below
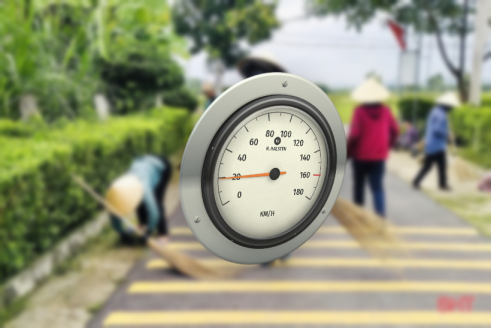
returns value=20 unit=km/h
